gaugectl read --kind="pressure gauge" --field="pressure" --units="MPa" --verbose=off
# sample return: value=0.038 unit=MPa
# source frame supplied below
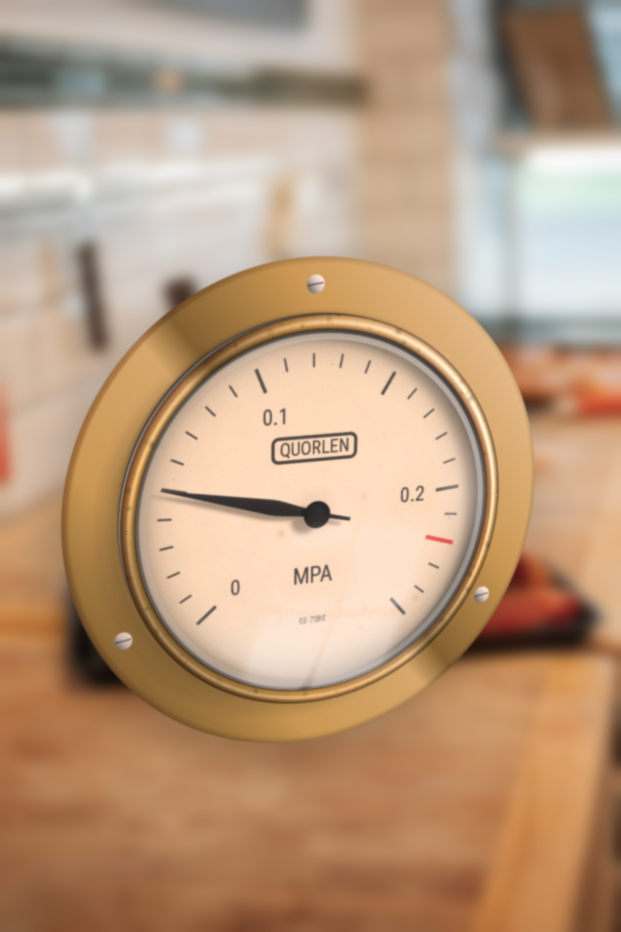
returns value=0.05 unit=MPa
